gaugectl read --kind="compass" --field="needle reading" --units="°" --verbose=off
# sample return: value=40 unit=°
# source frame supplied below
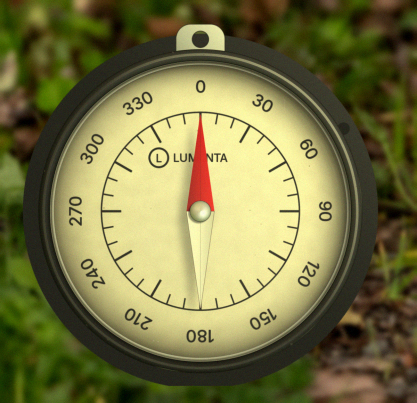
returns value=0 unit=°
